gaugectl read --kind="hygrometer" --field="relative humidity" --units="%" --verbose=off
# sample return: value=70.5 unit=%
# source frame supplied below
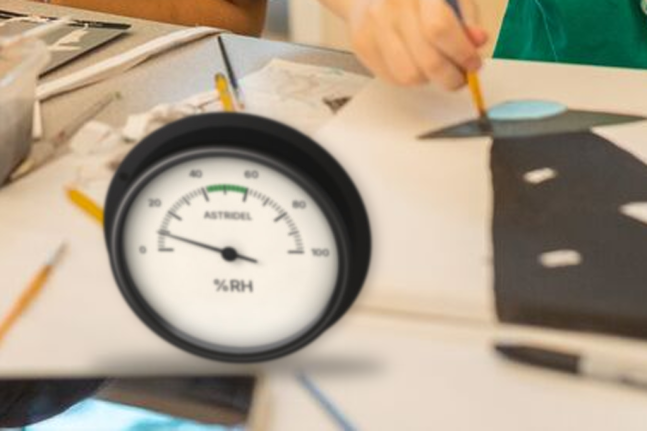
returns value=10 unit=%
